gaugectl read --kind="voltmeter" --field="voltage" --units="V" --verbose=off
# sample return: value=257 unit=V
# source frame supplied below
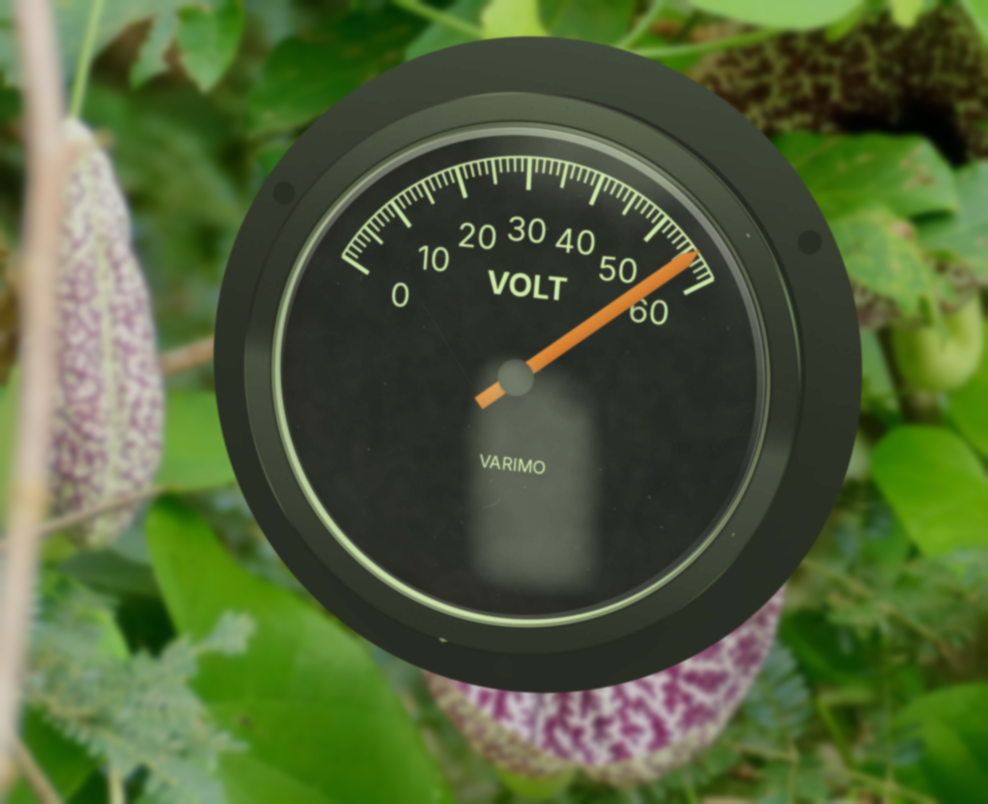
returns value=56 unit=V
